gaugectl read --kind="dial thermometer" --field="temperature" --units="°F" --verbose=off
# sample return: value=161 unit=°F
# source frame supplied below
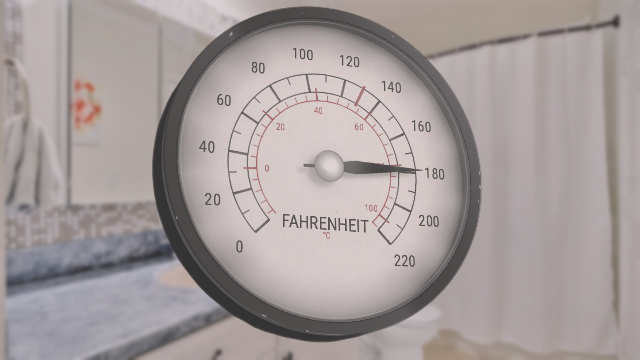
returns value=180 unit=°F
